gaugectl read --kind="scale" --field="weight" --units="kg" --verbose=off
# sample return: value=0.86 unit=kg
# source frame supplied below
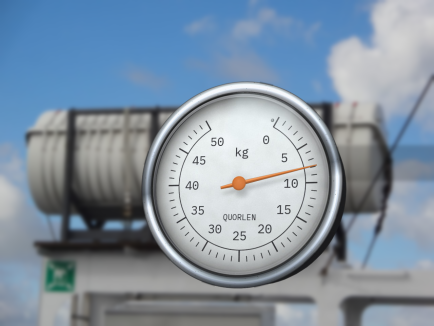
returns value=8 unit=kg
